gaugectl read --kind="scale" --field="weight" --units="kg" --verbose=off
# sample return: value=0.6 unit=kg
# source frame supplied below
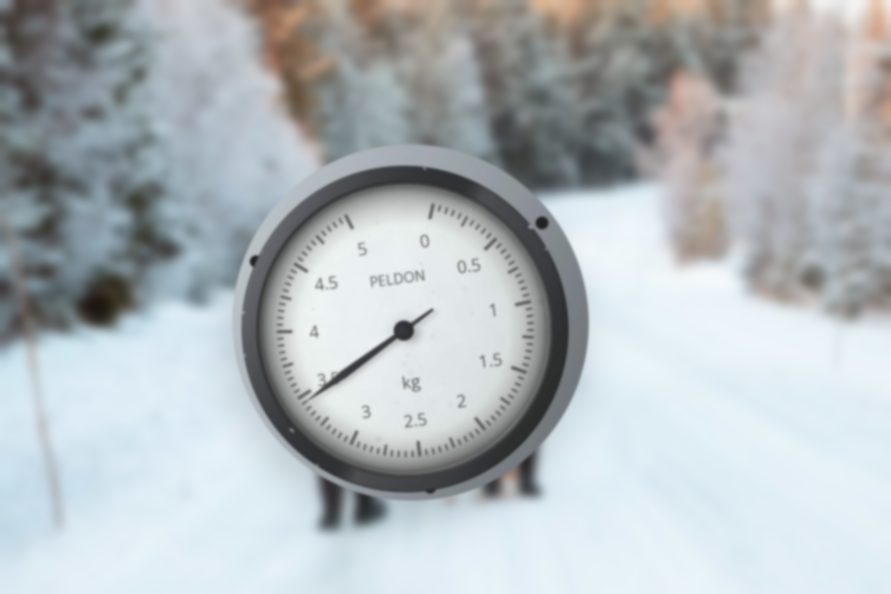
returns value=3.45 unit=kg
